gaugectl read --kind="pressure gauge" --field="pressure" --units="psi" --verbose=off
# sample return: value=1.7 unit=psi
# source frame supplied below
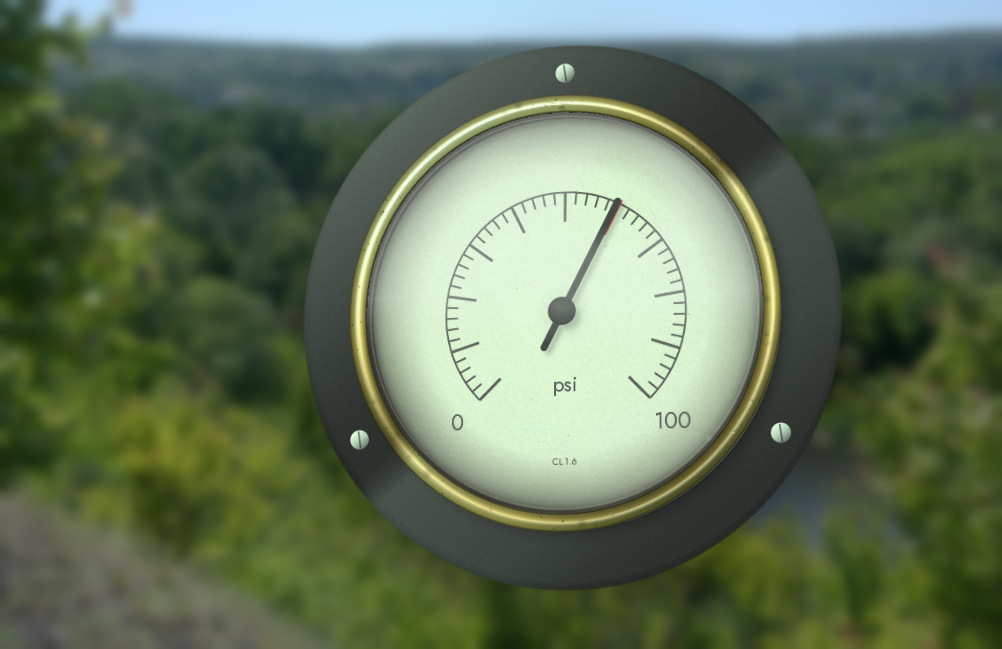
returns value=60 unit=psi
